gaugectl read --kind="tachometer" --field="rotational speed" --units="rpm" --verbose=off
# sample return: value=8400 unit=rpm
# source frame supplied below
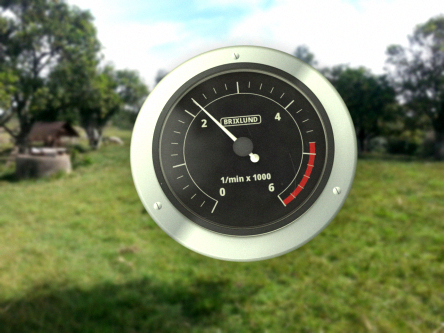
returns value=2200 unit=rpm
